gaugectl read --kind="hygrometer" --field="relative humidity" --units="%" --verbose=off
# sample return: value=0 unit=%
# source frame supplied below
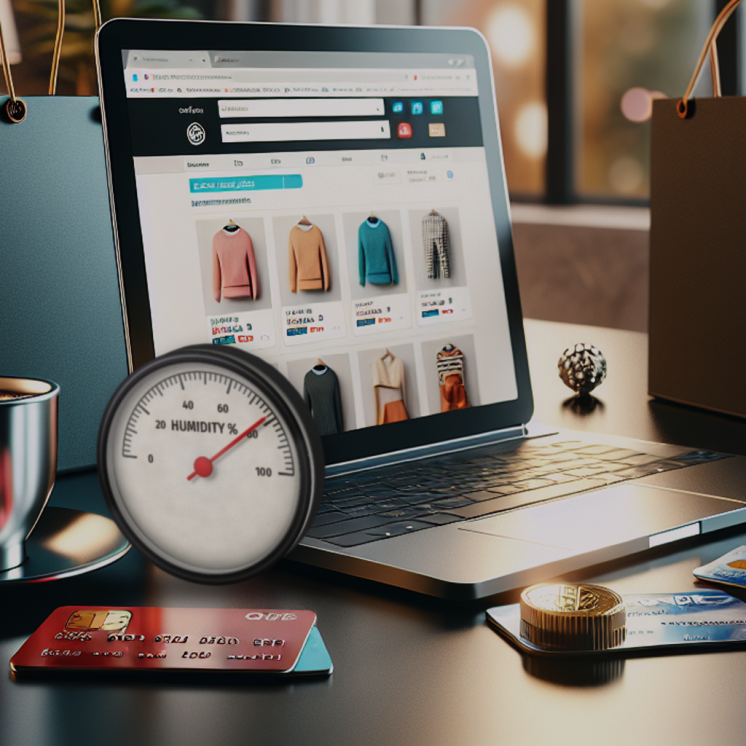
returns value=78 unit=%
